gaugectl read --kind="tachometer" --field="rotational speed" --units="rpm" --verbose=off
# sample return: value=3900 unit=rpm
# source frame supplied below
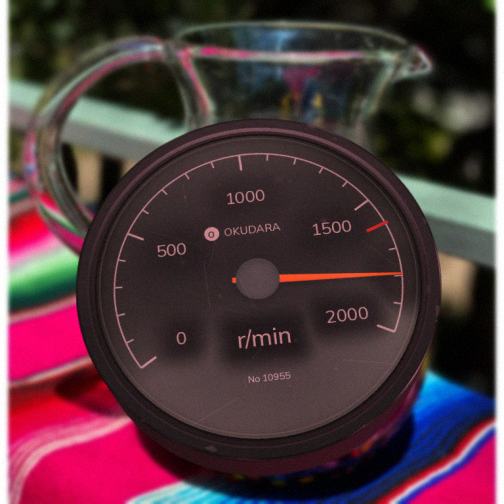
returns value=1800 unit=rpm
